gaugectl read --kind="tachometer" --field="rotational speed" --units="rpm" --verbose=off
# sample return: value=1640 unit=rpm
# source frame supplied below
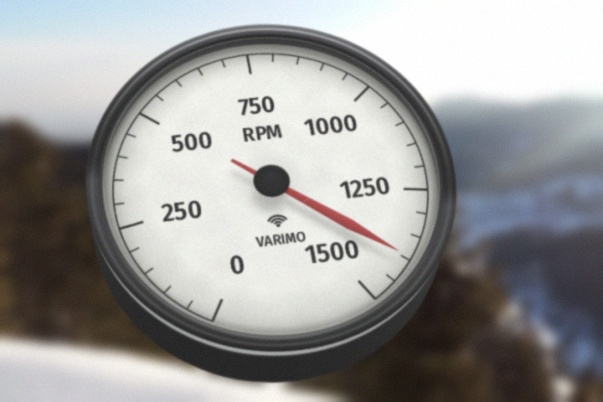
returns value=1400 unit=rpm
